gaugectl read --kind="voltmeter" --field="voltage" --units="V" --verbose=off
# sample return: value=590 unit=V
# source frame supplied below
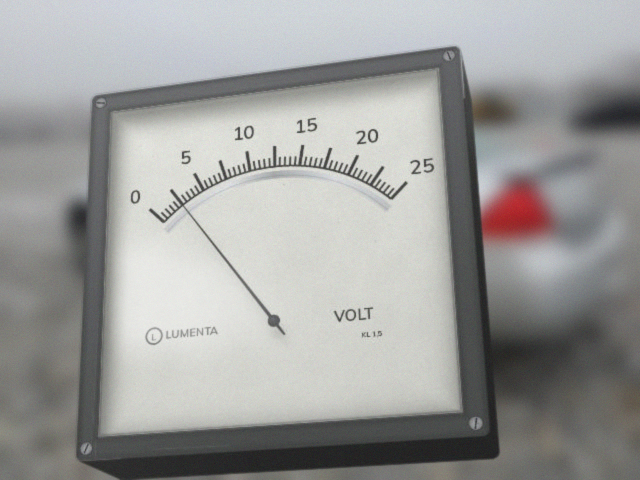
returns value=2.5 unit=V
